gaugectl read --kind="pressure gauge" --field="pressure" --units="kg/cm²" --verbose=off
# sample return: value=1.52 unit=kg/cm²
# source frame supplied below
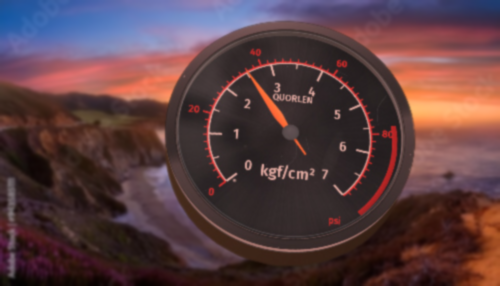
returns value=2.5 unit=kg/cm²
